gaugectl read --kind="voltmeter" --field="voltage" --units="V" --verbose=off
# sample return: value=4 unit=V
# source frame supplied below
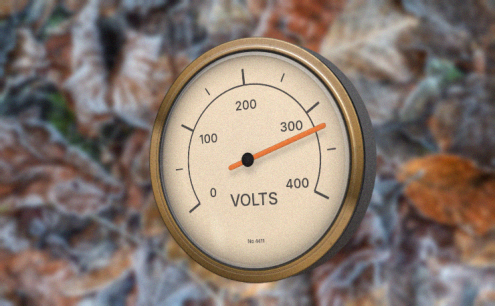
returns value=325 unit=V
